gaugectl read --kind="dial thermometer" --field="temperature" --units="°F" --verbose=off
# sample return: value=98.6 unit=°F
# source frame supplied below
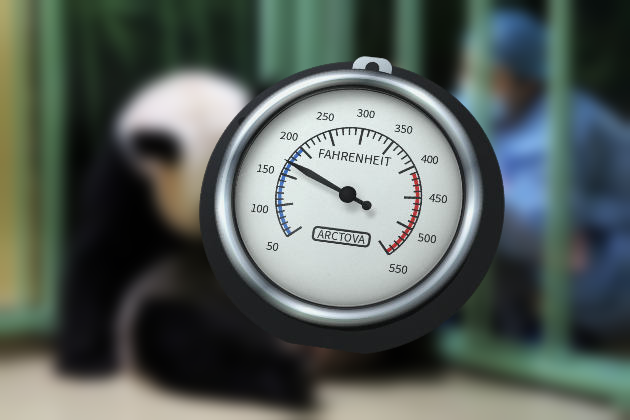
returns value=170 unit=°F
